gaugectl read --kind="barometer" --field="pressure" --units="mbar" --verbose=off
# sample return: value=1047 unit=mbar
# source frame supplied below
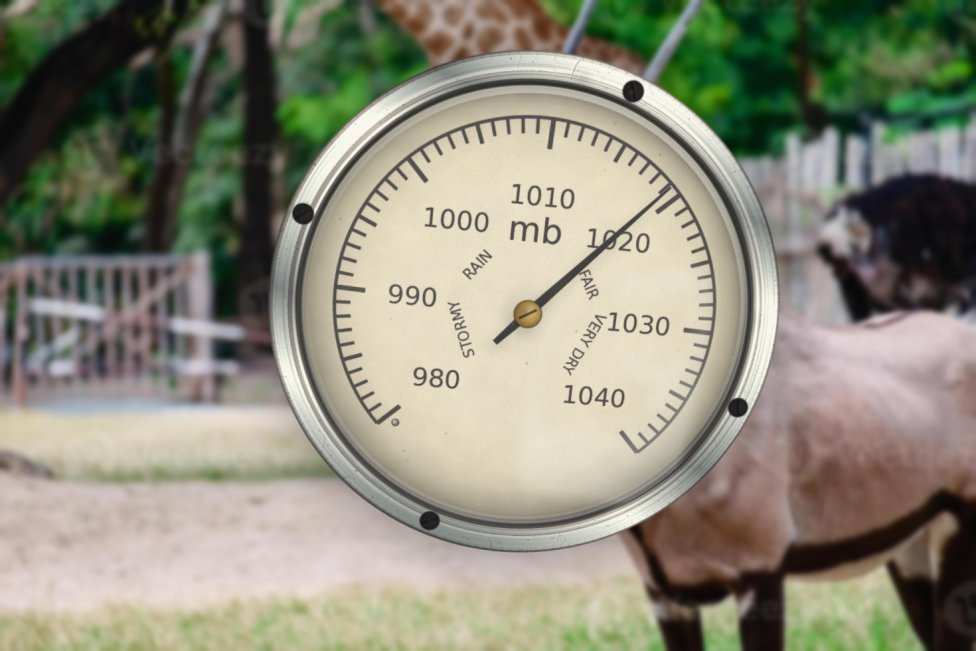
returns value=1019 unit=mbar
